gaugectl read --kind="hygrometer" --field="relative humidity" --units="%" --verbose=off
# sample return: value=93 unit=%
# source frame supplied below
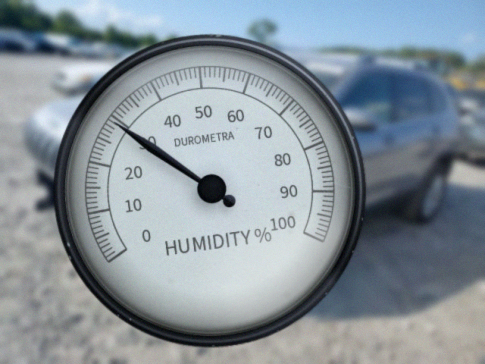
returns value=29 unit=%
